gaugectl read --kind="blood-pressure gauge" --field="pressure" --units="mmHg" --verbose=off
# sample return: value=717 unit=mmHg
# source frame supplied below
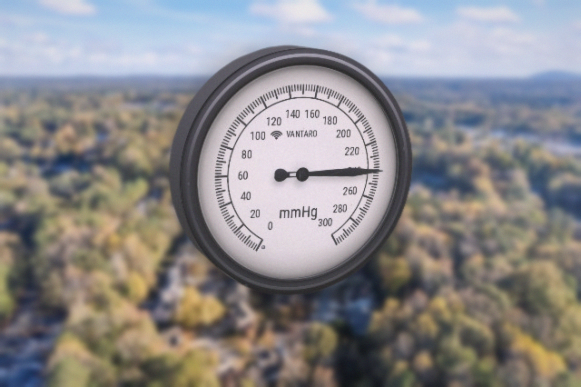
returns value=240 unit=mmHg
